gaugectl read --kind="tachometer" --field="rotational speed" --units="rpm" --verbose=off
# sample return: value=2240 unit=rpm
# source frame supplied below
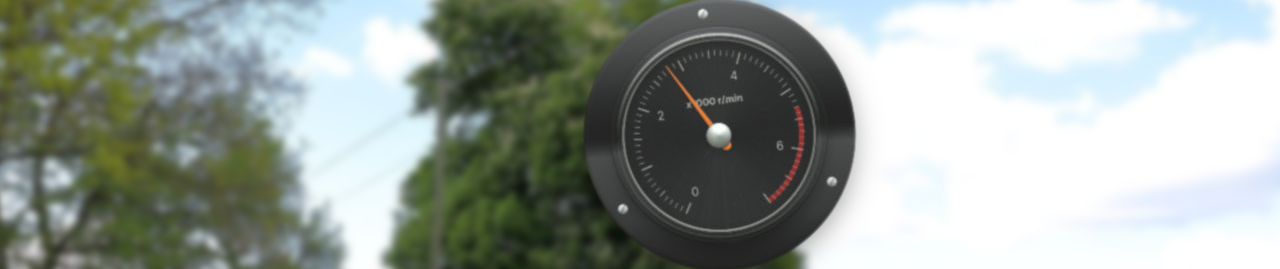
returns value=2800 unit=rpm
